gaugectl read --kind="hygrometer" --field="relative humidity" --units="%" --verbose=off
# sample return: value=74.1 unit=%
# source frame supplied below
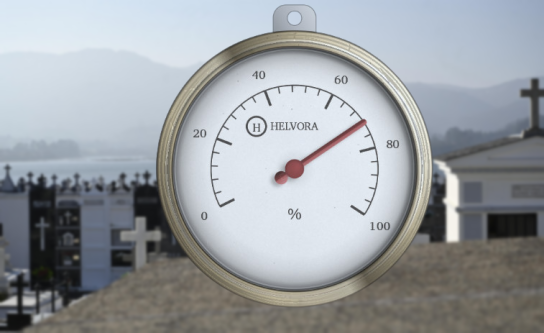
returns value=72 unit=%
